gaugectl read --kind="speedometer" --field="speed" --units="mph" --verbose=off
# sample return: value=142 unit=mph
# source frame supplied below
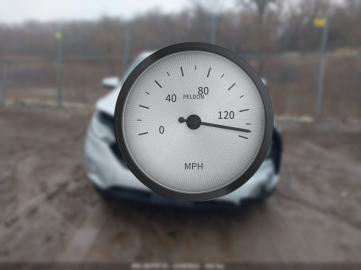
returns value=135 unit=mph
